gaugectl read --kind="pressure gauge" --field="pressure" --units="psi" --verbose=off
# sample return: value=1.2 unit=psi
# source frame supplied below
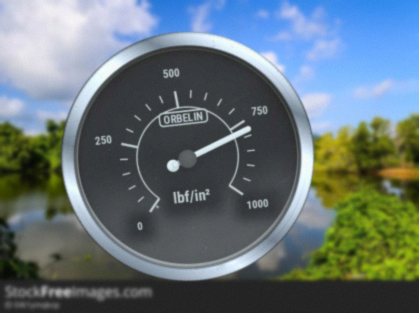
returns value=775 unit=psi
